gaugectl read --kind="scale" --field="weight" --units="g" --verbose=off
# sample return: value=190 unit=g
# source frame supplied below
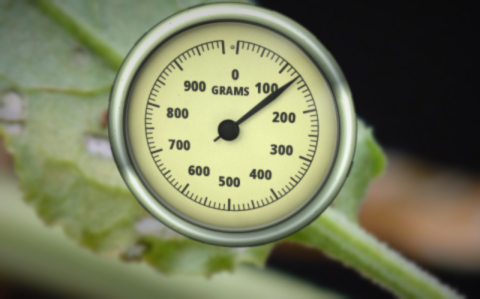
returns value=130 unit=g
